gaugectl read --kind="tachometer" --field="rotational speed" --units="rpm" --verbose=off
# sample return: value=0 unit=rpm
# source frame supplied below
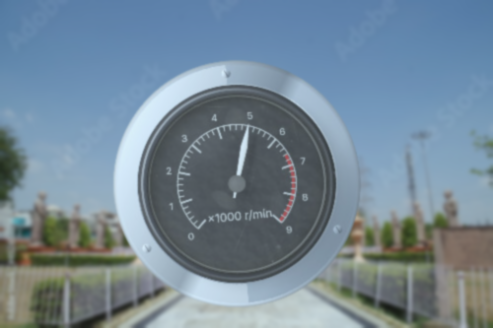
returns value=5000 unit=rpm
